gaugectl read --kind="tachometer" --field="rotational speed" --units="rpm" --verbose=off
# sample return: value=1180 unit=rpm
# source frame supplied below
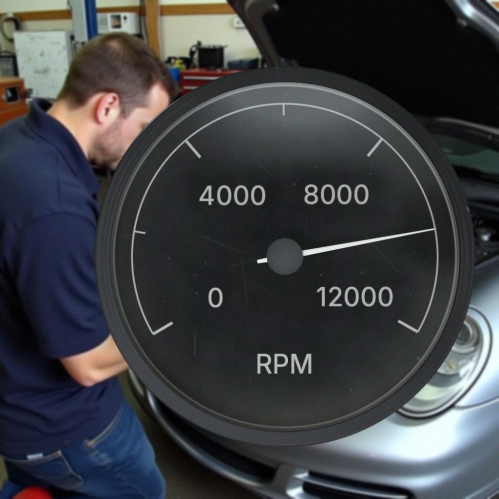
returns value=10000 unit=rpm
